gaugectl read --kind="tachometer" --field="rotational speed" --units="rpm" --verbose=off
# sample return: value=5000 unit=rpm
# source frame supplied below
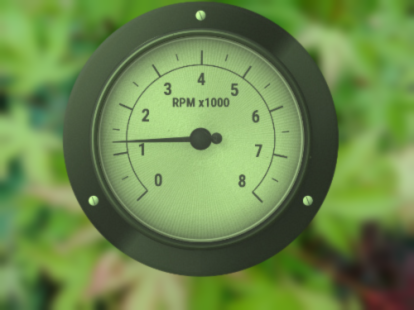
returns value=1250 unit=rpm
